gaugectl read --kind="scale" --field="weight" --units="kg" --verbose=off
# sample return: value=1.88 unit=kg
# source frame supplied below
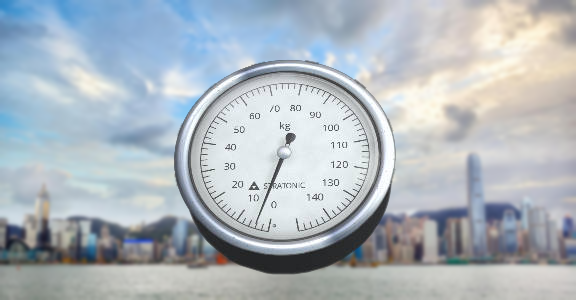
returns value=4 unit=kg
